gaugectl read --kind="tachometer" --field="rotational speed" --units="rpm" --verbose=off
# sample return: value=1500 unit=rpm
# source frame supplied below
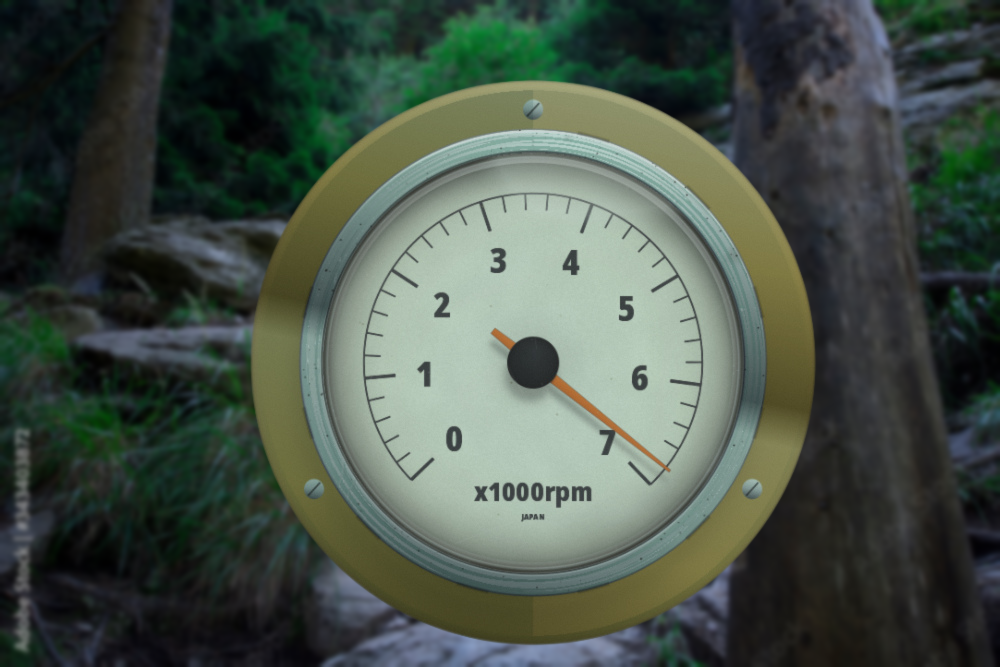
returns value=6800 unit=rpm
